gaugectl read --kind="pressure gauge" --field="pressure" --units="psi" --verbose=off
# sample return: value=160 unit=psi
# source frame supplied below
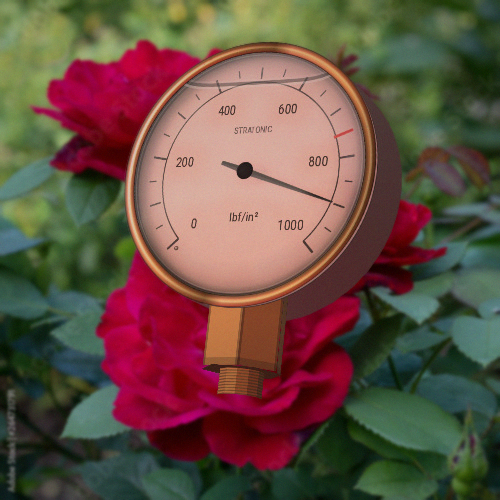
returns value=900 unit=psi
